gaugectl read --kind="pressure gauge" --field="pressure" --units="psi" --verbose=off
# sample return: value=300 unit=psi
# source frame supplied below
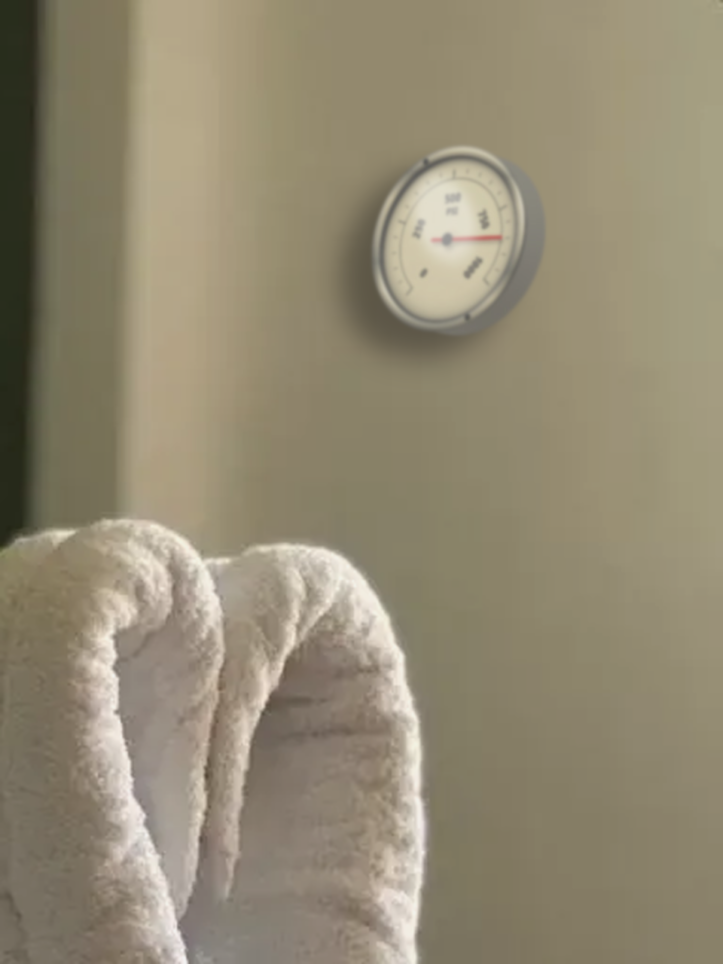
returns value=850 unit=psi
